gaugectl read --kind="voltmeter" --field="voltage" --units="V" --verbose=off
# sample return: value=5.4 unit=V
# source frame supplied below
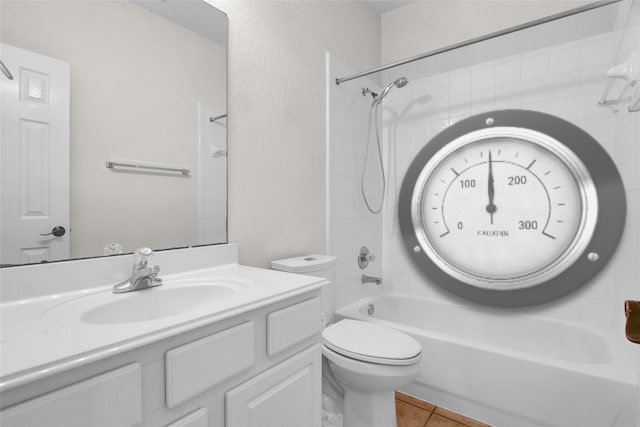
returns value=150 unit=V
